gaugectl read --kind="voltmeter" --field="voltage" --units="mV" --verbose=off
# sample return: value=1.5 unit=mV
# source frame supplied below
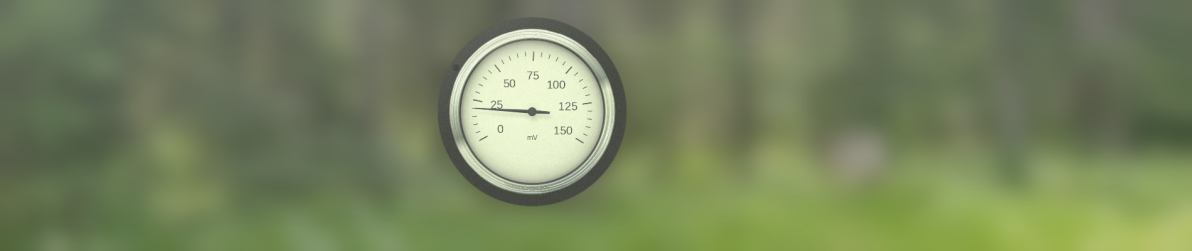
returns value=20 unit=mV
